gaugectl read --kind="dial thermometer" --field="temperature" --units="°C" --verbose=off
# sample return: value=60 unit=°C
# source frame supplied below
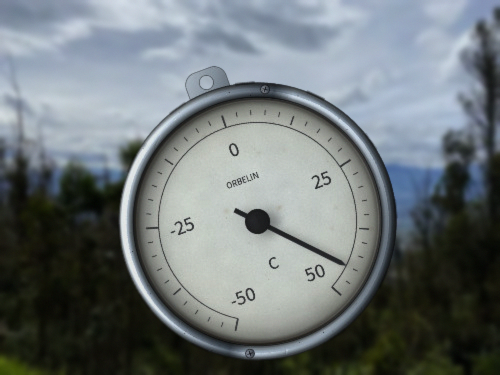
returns value=45 unit=°C
